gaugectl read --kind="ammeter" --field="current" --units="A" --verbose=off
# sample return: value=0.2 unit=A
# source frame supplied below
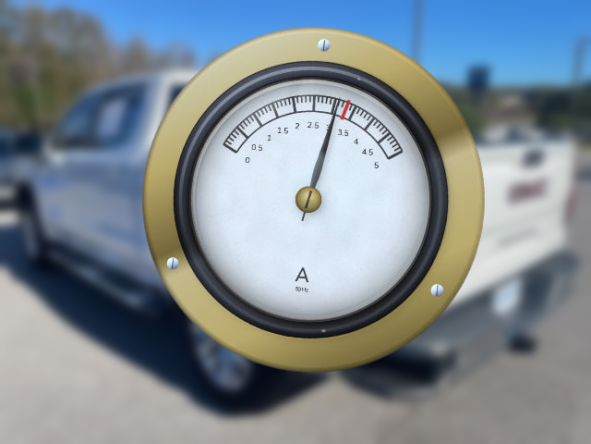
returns value=3.1 unit=A
